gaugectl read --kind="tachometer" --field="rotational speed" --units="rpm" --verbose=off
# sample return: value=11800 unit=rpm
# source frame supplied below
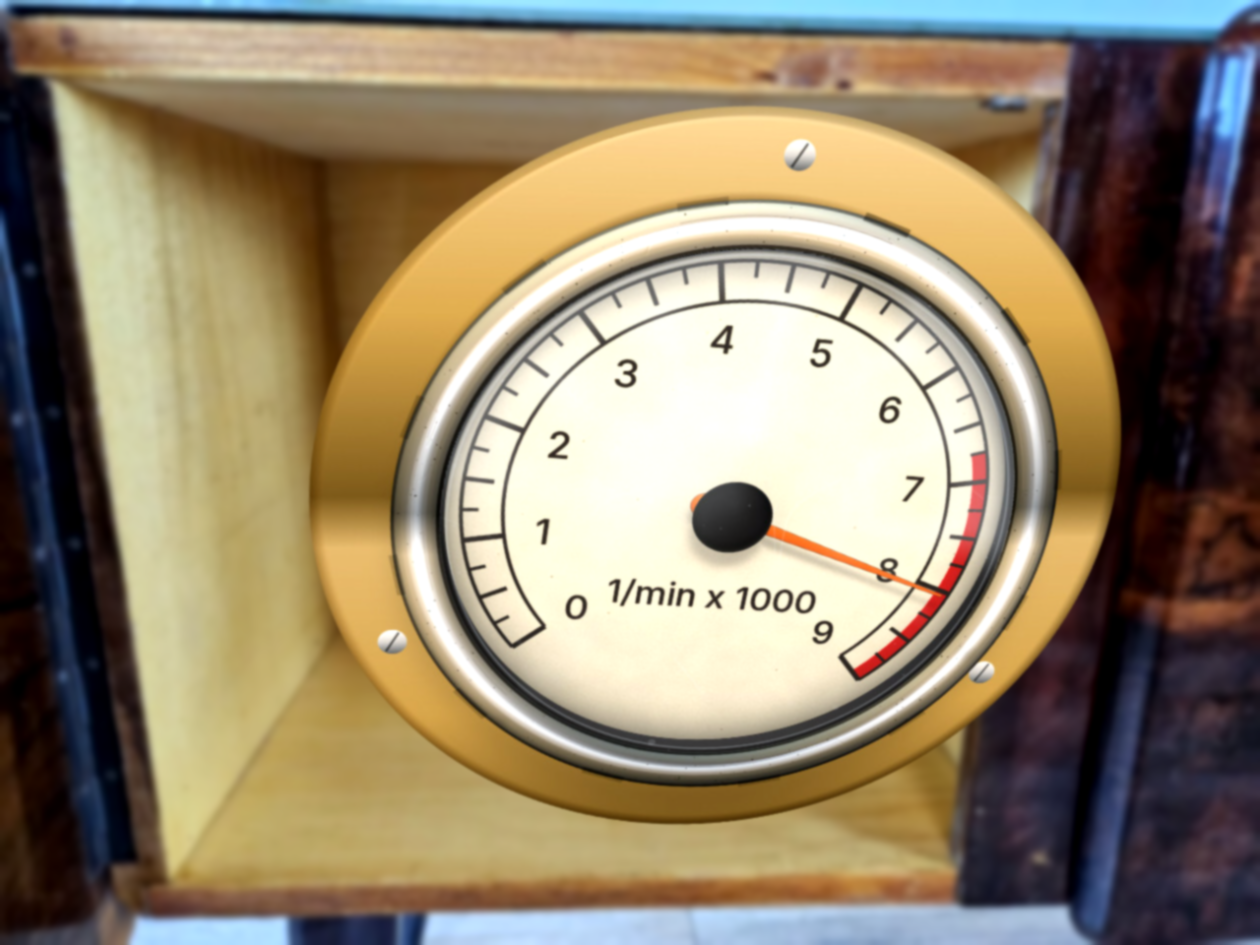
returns value=8000 unit=rpm
